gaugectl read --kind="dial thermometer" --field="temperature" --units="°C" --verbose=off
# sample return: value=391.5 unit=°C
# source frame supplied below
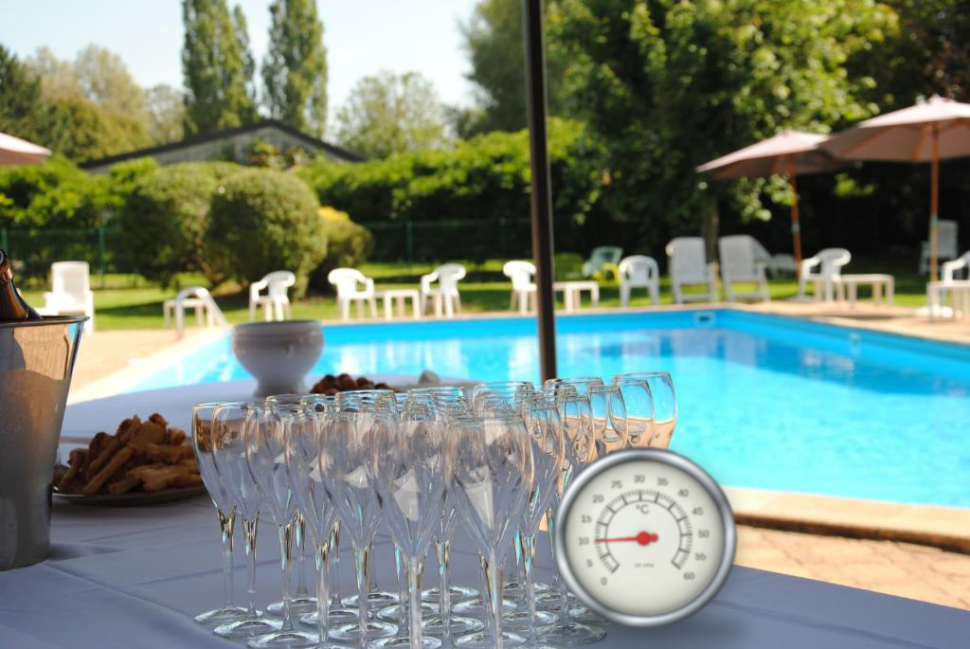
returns value=10 unit=°C
